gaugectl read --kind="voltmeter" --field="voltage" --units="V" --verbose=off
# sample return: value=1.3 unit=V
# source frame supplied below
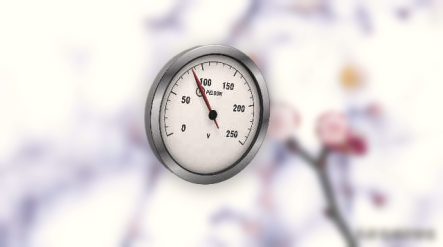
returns value=85 unit=V
